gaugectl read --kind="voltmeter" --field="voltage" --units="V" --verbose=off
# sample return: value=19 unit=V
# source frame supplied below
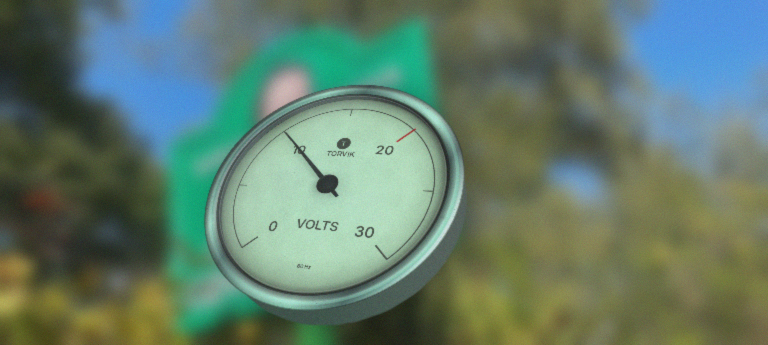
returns value=10 unit=V
